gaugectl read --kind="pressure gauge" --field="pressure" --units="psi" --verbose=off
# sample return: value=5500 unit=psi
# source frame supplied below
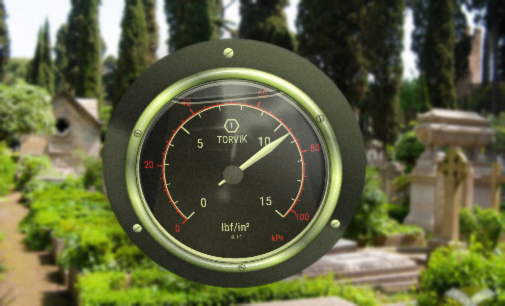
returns value=10.5 unit=psi
